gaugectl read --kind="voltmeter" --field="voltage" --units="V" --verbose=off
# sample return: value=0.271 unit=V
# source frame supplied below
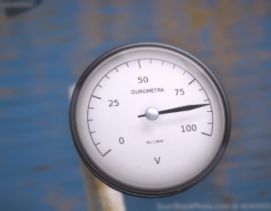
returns value=87.5 unit=V
